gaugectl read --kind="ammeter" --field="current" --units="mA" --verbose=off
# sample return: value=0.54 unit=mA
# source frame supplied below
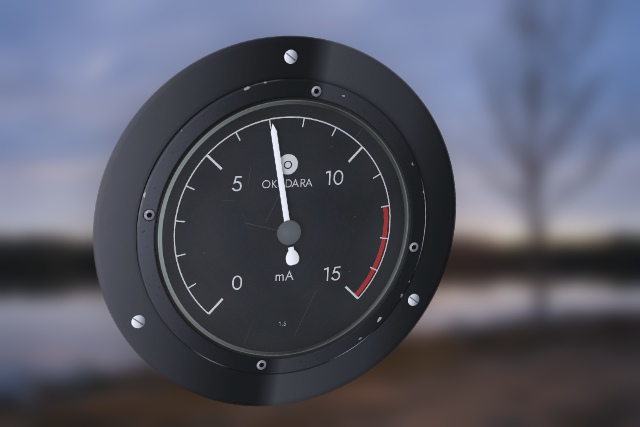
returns value=7 unit=mA
